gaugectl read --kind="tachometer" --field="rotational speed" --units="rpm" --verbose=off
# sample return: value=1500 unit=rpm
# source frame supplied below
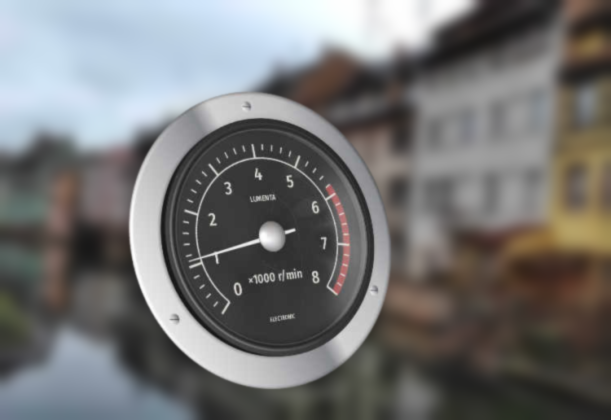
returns value=1100 unit=rpm
